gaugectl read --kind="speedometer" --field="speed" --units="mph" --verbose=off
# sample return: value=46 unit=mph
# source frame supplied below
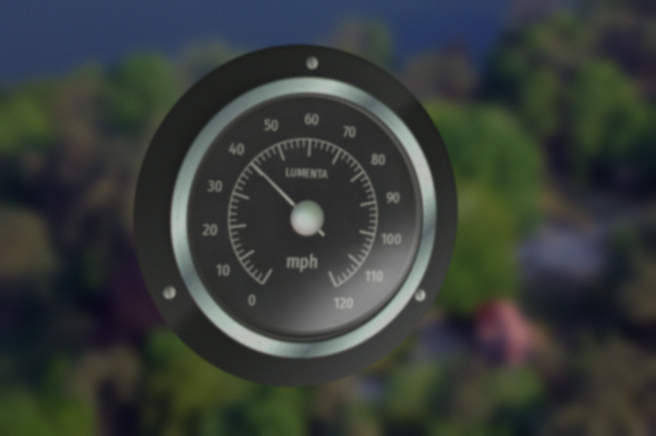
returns value=40 unit=mph
